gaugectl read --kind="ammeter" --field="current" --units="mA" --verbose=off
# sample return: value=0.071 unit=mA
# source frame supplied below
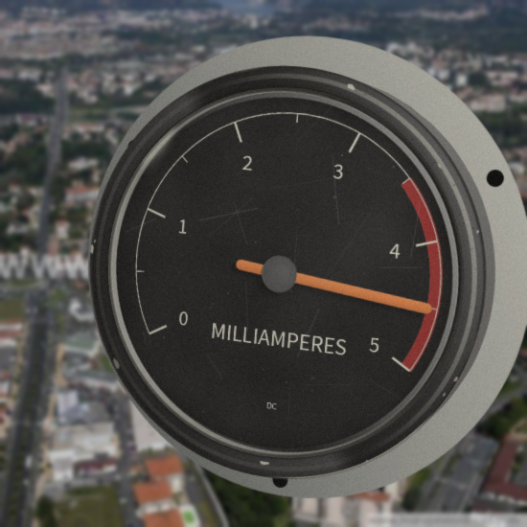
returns value=4.5 unit=mA
